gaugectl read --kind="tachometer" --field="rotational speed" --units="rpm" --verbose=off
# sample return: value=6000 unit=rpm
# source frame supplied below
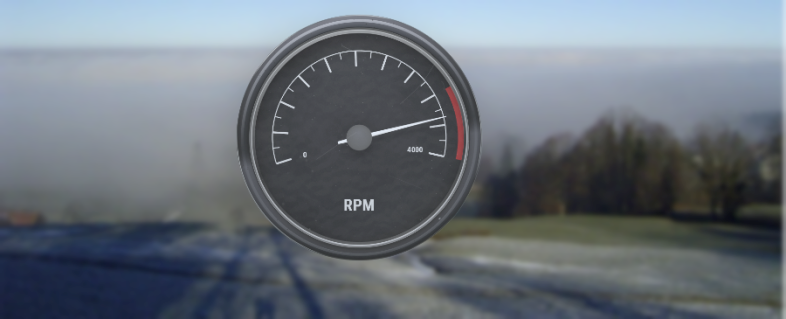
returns value=3500 unit=rpm
